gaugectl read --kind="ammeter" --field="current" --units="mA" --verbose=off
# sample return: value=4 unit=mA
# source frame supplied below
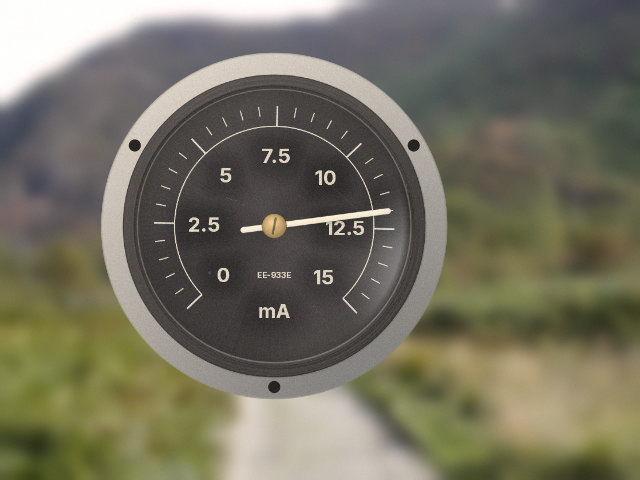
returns value=12 unit=mA
